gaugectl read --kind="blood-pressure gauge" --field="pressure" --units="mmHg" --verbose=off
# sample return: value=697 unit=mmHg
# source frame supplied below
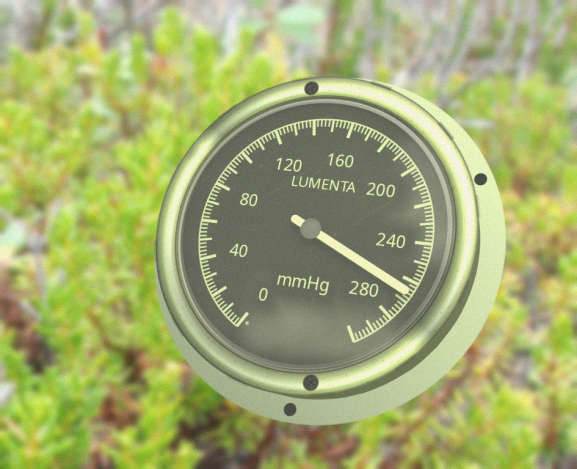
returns value=266 unit=mmHg
